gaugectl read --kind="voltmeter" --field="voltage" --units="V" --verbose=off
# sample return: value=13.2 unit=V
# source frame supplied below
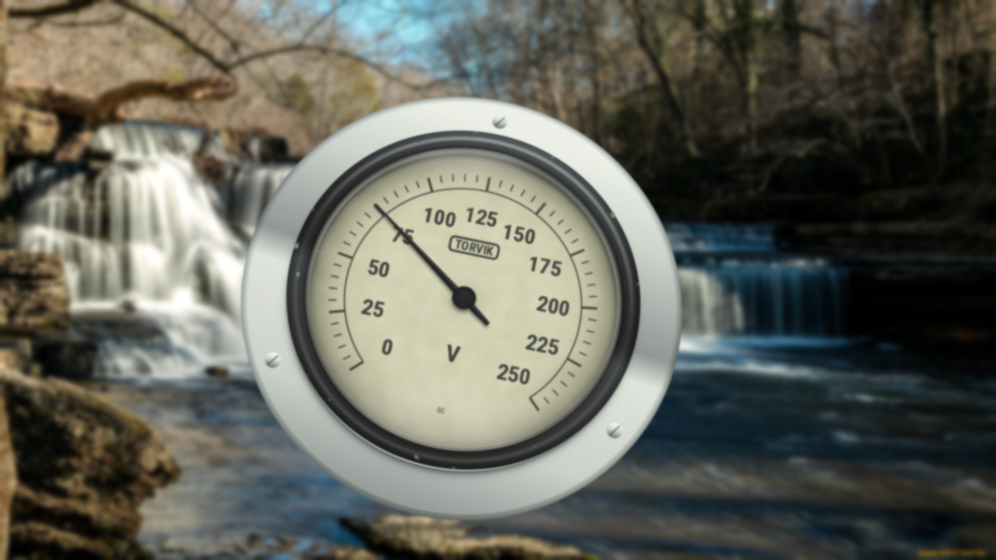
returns value=75 unit=V
